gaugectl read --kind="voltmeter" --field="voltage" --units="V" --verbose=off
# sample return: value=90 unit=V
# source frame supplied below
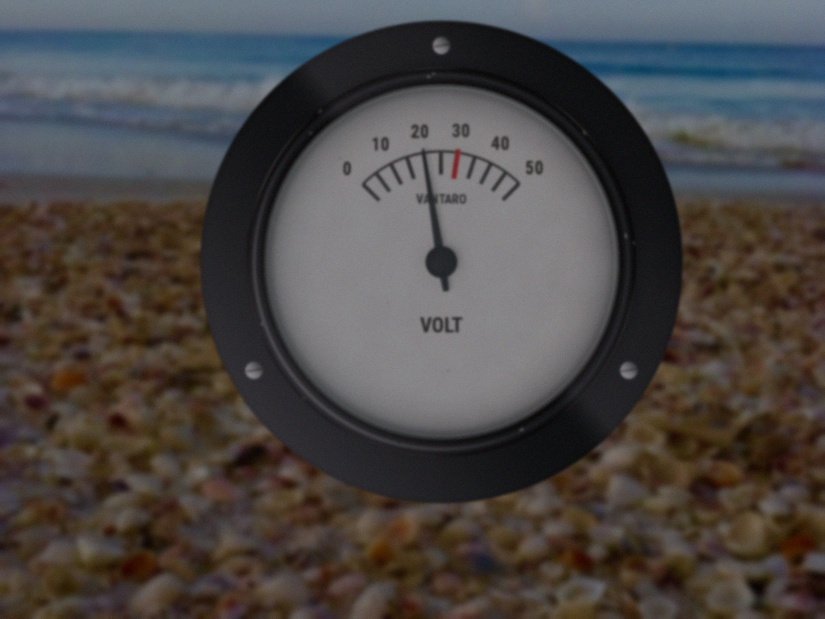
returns value=20 unit=V
